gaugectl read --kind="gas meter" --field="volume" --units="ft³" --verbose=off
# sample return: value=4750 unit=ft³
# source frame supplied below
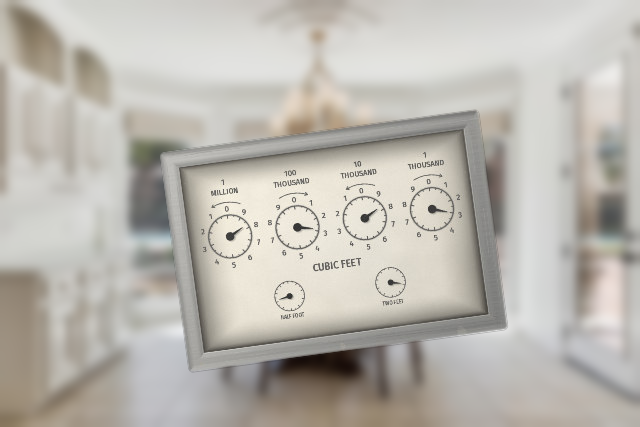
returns value=828300 unit=ft³
